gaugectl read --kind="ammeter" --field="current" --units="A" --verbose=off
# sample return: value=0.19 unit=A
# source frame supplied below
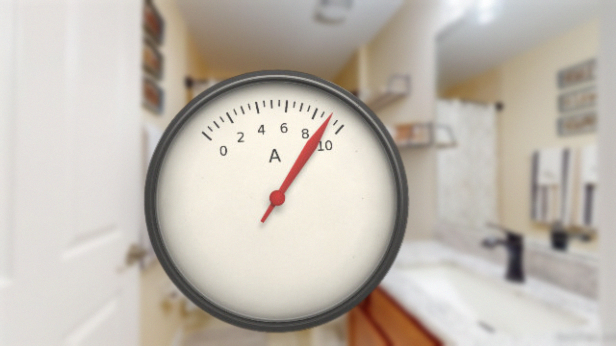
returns value=9 unit=A
